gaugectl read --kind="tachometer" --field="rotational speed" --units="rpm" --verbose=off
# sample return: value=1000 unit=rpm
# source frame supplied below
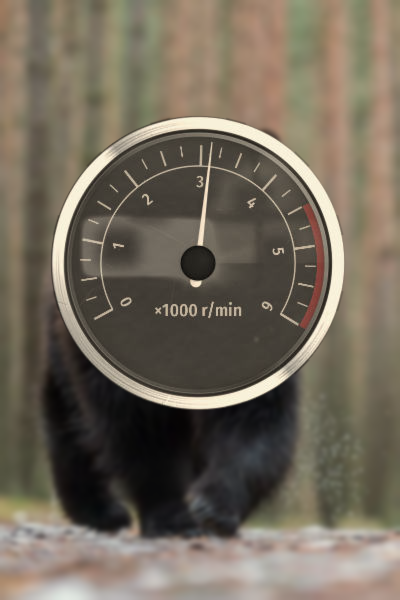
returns value=3125 unit=rpm
